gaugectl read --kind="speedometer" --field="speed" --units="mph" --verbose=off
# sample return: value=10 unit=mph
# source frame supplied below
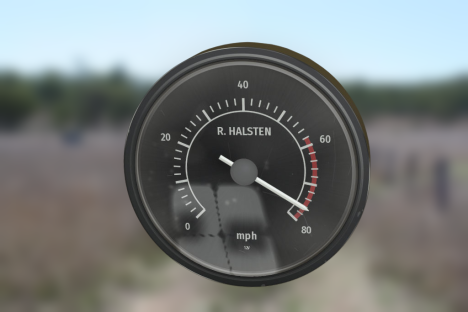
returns value=76 unit=mph
